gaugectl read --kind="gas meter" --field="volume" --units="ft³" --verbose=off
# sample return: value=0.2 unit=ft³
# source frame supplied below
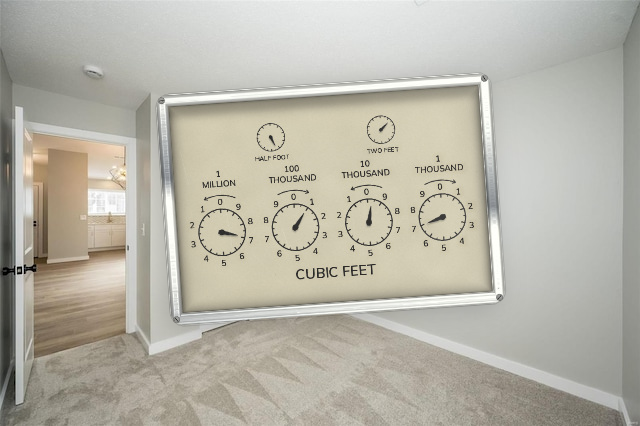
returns value=709700 unit=ft³
